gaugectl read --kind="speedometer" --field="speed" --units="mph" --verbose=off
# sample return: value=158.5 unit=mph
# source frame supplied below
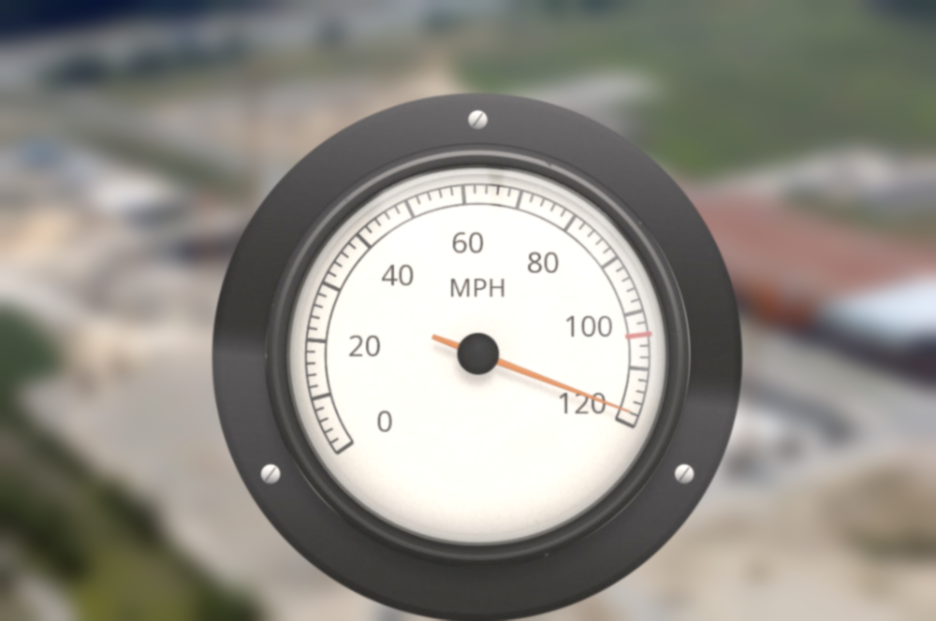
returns value=118 unit=mph
